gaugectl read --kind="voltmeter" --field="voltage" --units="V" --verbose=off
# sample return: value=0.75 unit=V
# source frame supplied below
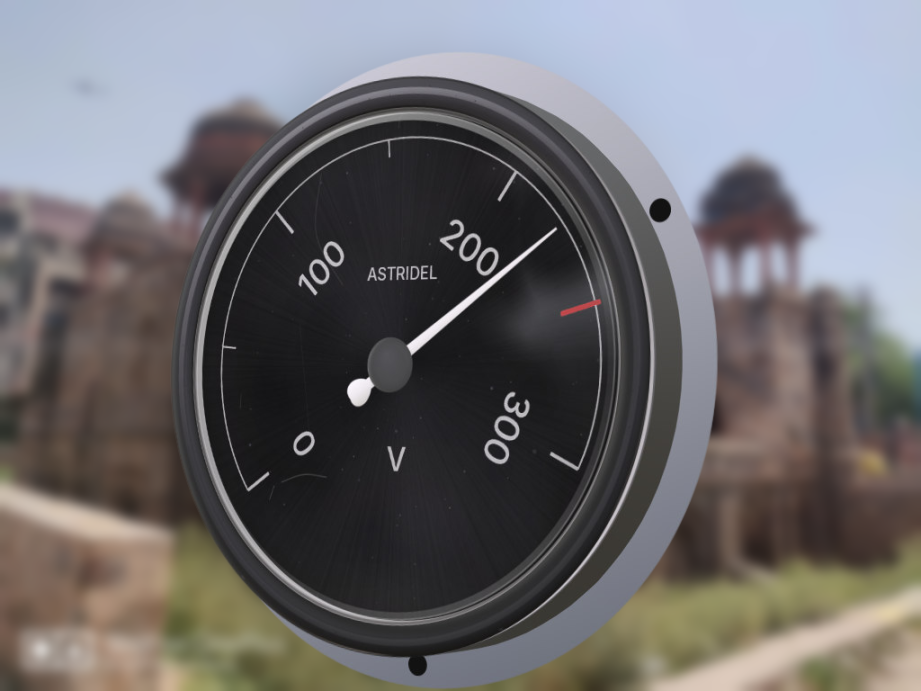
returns value=225 unit=V
